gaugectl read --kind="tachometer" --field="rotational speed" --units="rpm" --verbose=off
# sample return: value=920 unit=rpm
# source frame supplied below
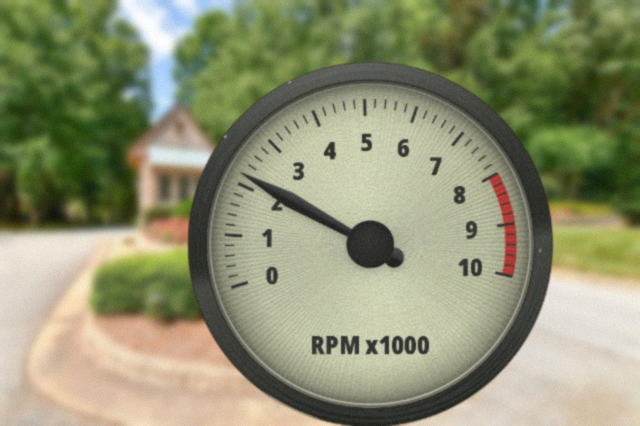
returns value=2200 unit=rpm
